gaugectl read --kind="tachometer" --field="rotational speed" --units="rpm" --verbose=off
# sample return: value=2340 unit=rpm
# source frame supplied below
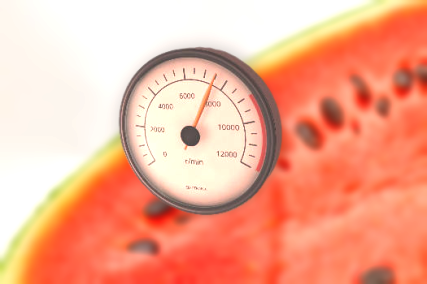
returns value=7500 unit=rpm
